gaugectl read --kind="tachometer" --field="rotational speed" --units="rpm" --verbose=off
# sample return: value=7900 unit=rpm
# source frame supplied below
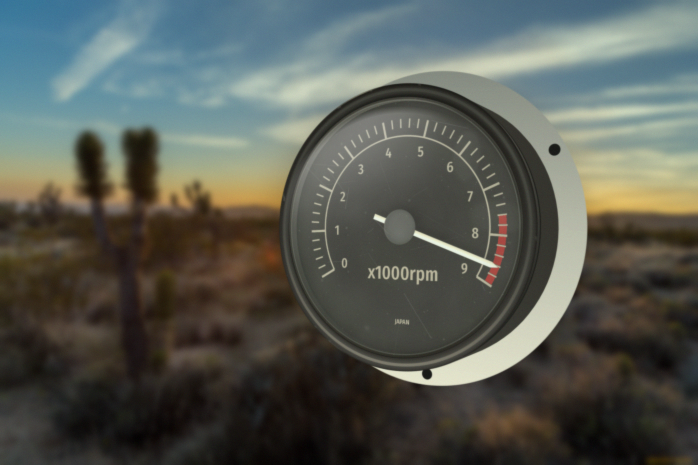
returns value=8600 unit=rpm
